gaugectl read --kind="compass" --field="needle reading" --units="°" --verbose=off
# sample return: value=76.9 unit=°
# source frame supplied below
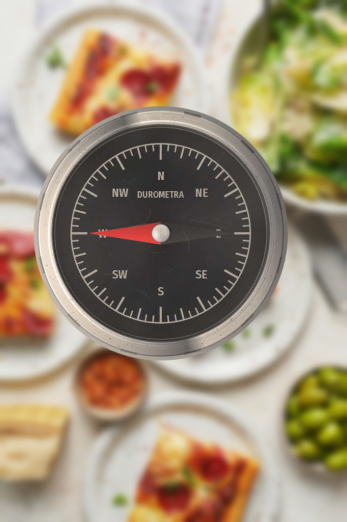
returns value=270 unit=°
